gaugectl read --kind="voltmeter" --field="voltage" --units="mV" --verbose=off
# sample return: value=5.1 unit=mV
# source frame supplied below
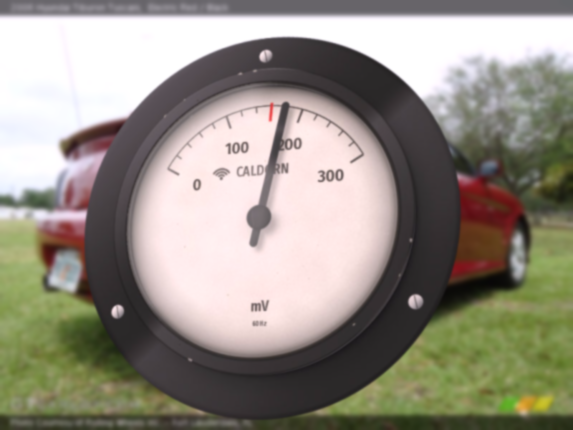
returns value=180 unit=mV
